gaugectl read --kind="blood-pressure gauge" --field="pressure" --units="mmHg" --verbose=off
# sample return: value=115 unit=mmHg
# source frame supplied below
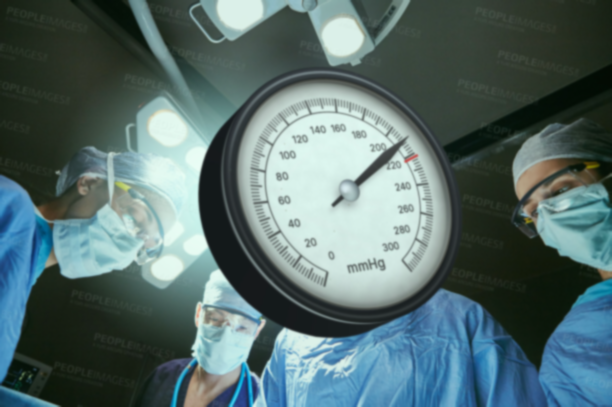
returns value=210 unit=mmHg
